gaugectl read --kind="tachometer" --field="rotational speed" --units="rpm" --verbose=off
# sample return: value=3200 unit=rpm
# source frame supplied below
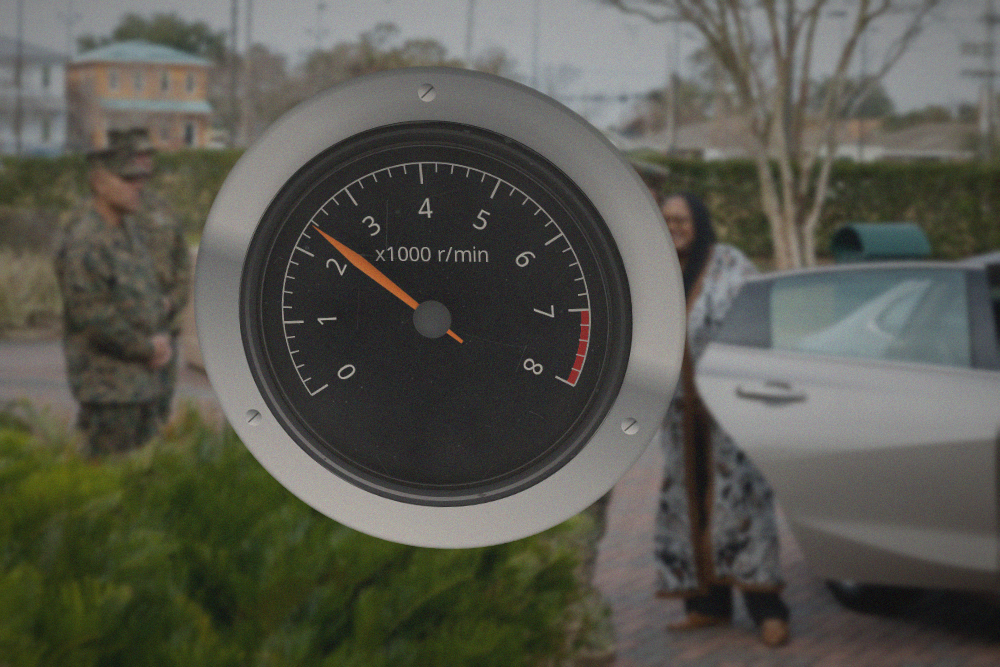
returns value=2400 unit=rpm
